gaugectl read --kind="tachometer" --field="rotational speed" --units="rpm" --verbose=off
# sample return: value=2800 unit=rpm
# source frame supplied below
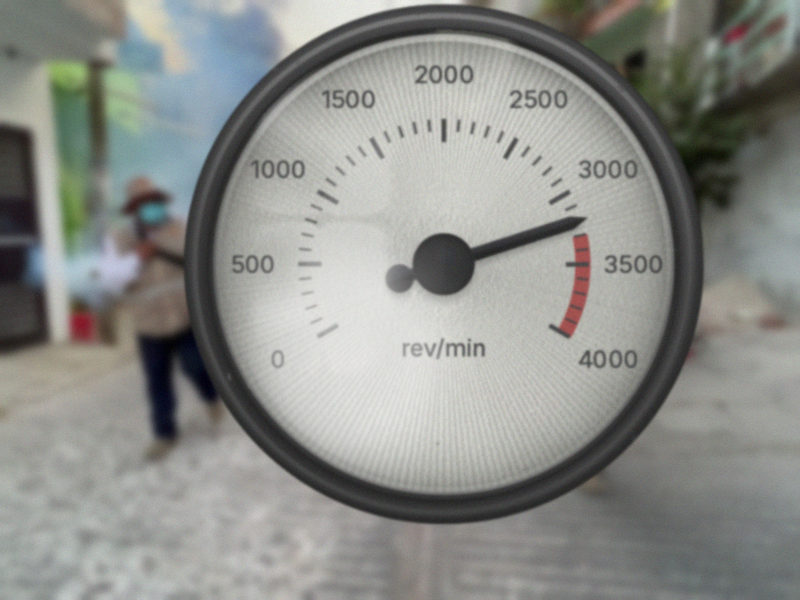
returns value=3200 unit=rpm
